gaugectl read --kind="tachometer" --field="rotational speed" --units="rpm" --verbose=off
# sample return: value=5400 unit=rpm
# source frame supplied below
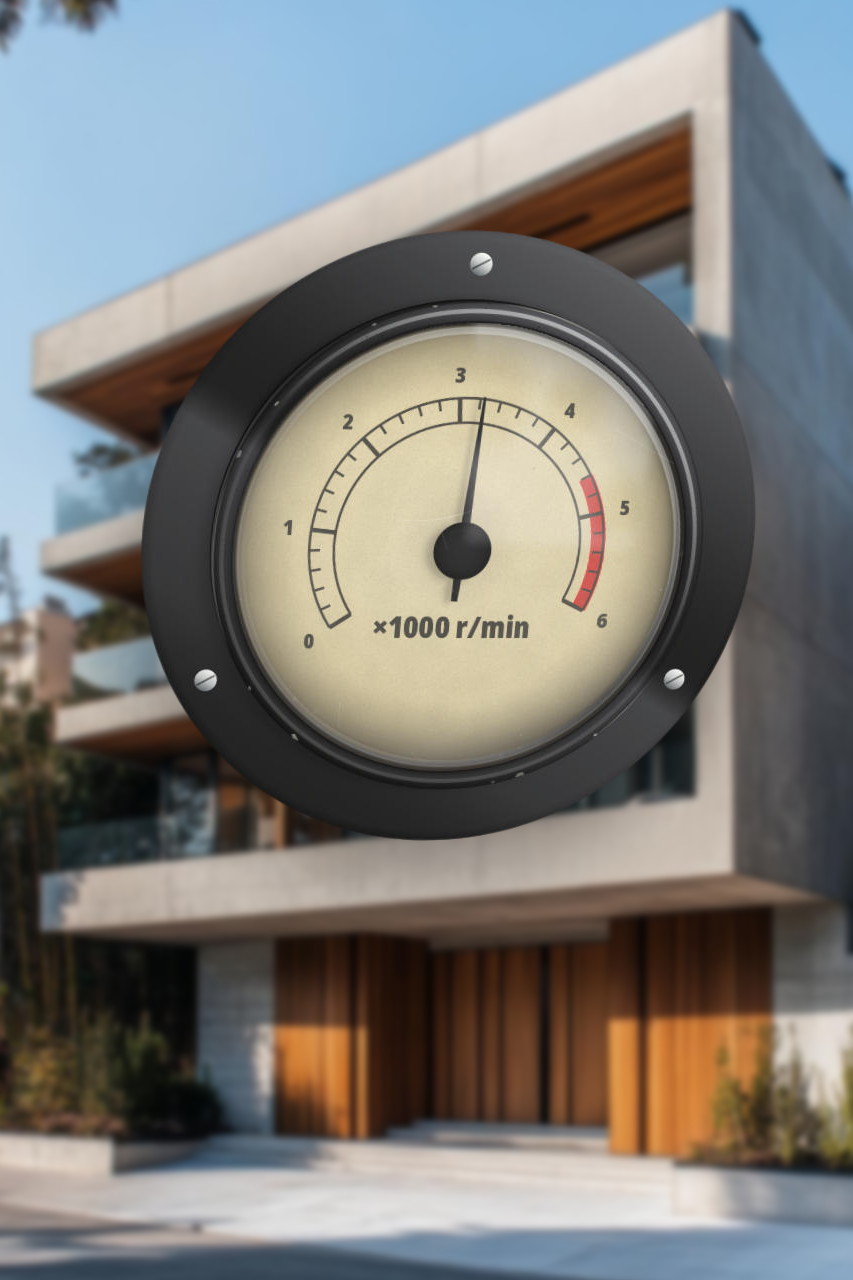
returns value=3200 unit=rpm
